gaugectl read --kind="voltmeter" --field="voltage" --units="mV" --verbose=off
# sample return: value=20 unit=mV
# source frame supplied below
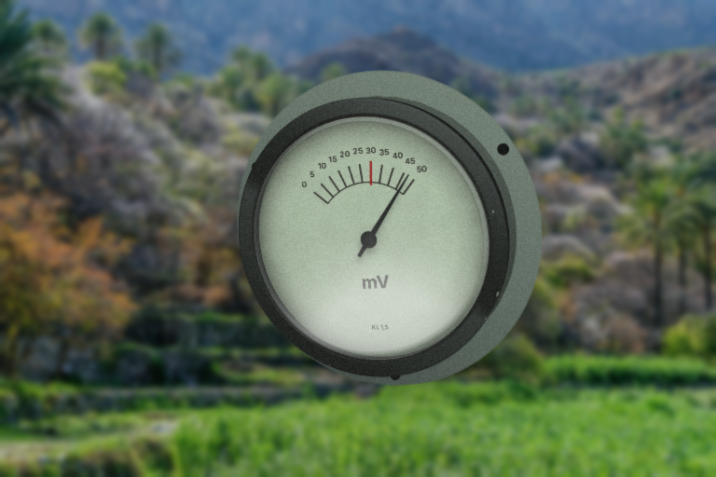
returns value=47.5 unit=mV
